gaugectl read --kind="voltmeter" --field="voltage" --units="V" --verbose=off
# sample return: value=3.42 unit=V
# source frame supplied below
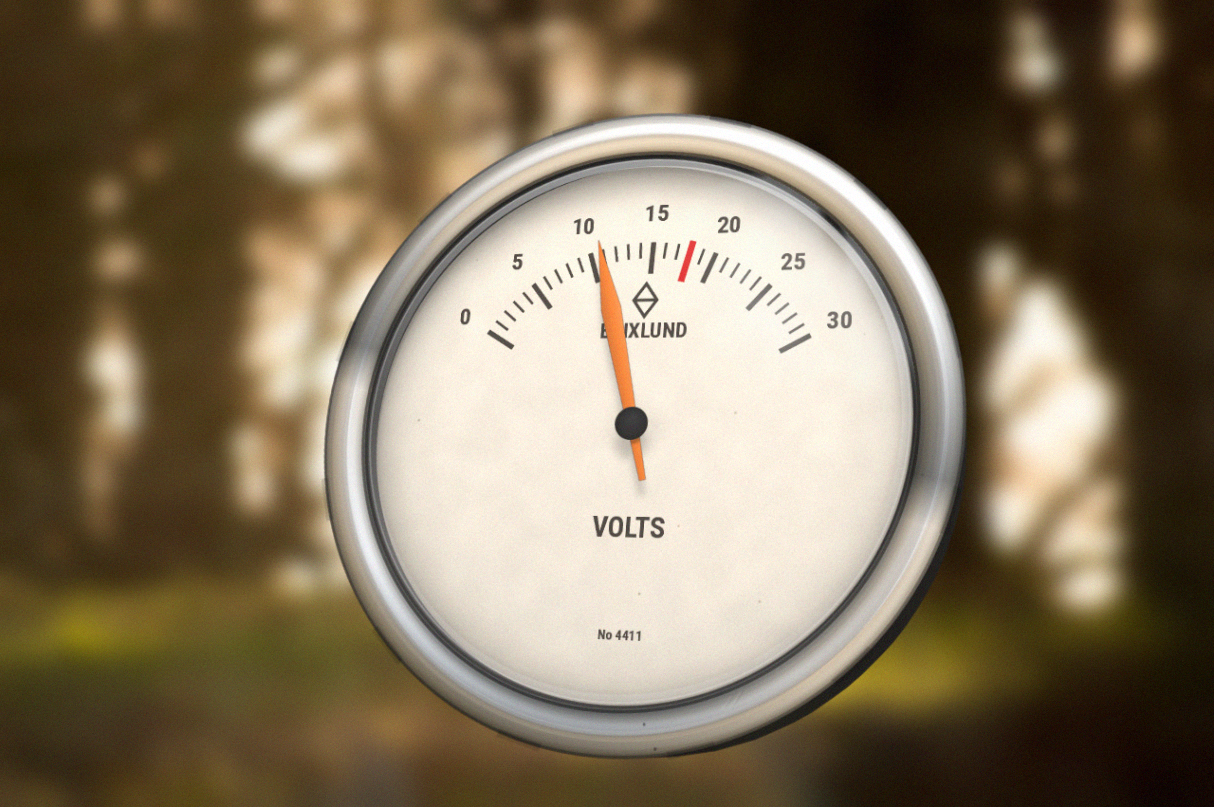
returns value=11 unit=V
